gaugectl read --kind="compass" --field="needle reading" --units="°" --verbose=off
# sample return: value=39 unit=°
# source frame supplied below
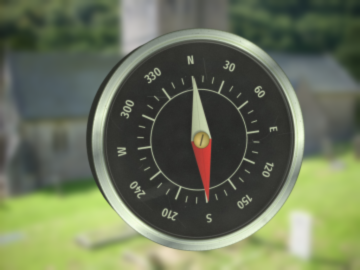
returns value=180 unit=°
